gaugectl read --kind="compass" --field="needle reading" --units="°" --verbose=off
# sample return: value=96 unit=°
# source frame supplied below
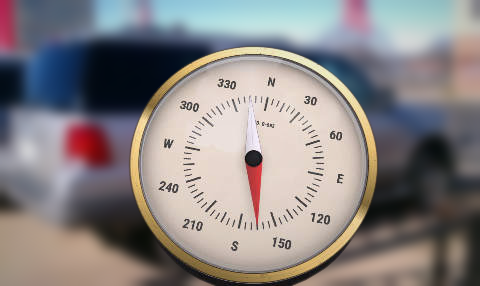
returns value=165 unit=°
